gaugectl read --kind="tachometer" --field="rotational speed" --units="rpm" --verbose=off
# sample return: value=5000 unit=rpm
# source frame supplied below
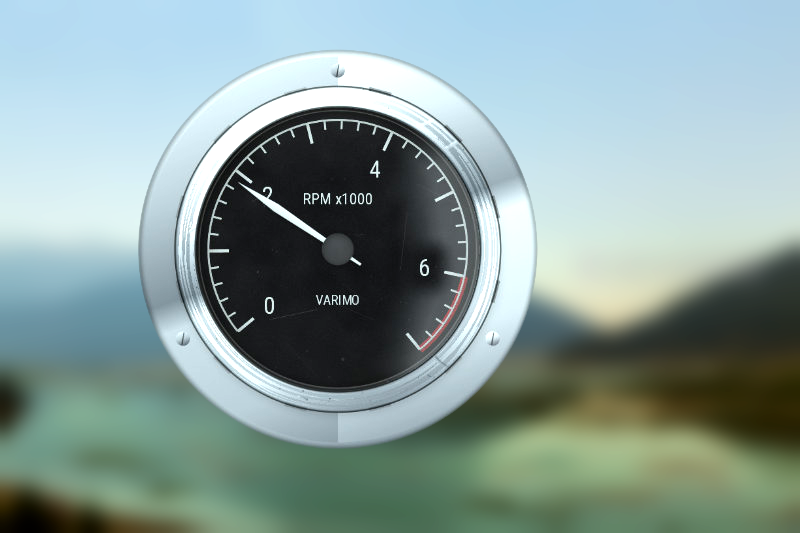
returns value=1900 unit=rpm
